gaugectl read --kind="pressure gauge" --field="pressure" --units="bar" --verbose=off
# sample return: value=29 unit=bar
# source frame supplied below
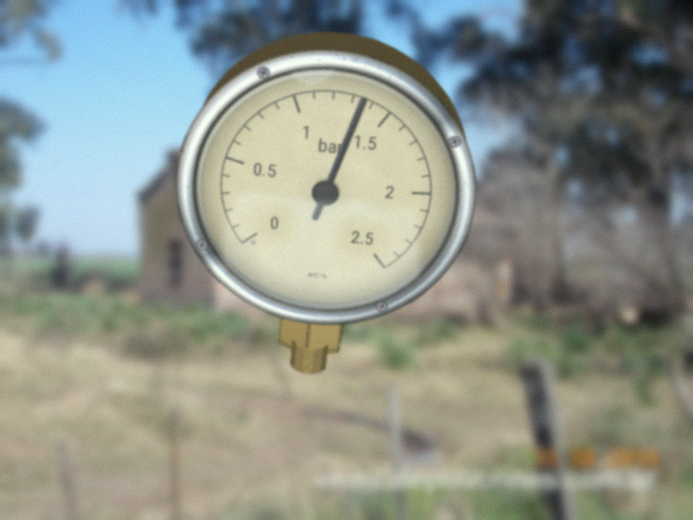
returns value=1.35 unit=bar
